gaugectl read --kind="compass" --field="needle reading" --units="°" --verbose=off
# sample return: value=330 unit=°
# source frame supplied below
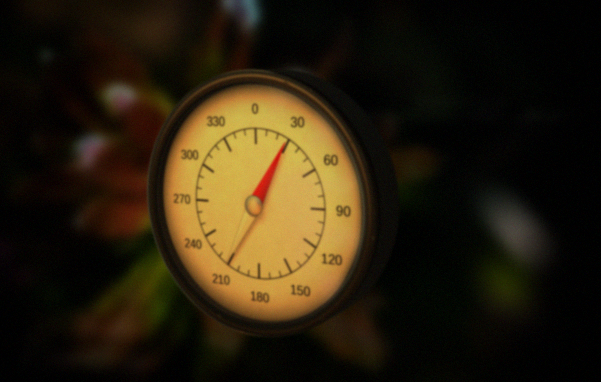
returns value=30 unit=°
